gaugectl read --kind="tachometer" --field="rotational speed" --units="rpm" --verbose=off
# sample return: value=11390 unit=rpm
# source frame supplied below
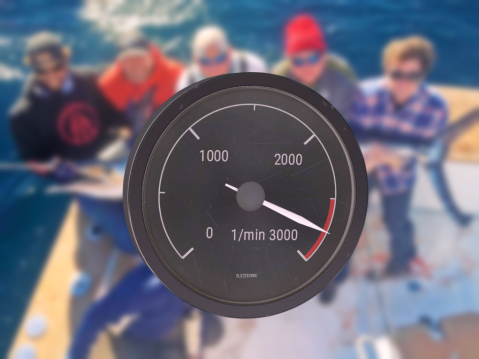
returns value=2750 unit=rpm
